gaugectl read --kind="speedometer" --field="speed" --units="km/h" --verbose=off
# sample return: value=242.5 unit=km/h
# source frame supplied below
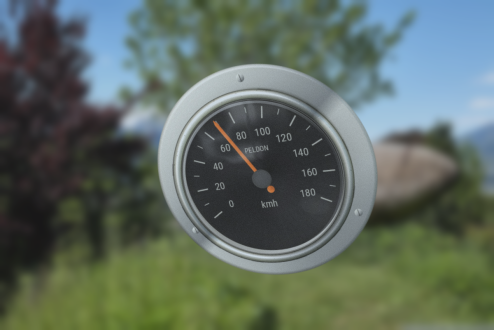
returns value=70 unit=km/h
